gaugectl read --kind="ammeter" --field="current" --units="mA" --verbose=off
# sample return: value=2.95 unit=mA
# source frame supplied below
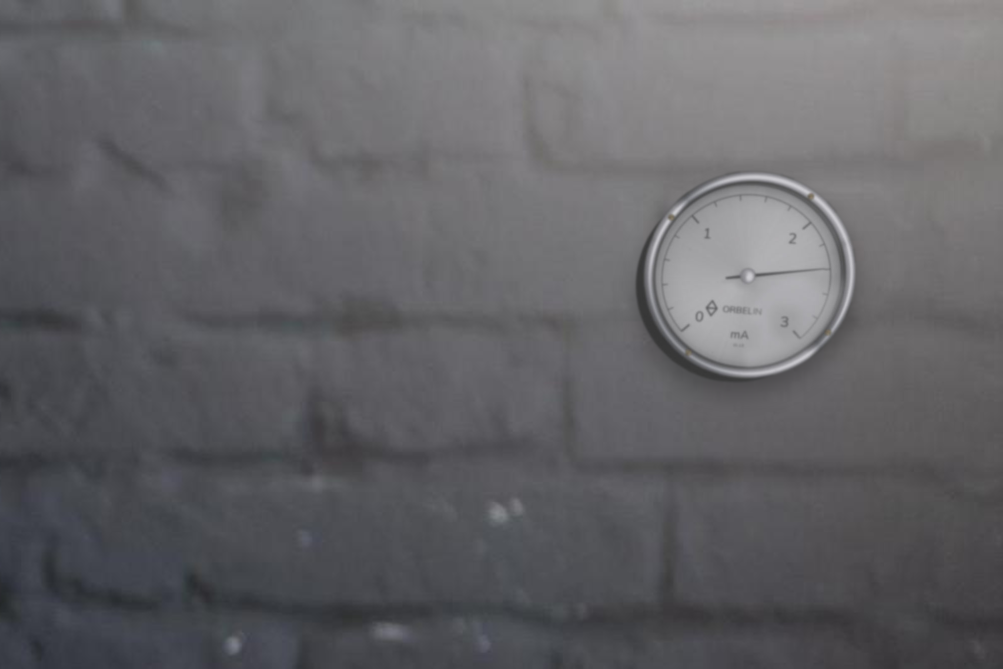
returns value=2.4 unit=mA
